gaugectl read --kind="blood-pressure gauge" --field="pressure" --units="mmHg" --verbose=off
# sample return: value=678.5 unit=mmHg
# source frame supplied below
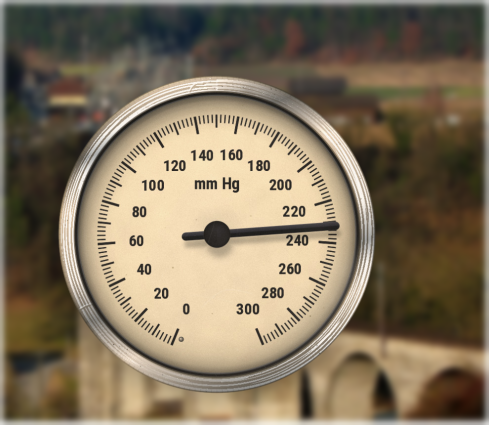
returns value=232 unit=mmHg
